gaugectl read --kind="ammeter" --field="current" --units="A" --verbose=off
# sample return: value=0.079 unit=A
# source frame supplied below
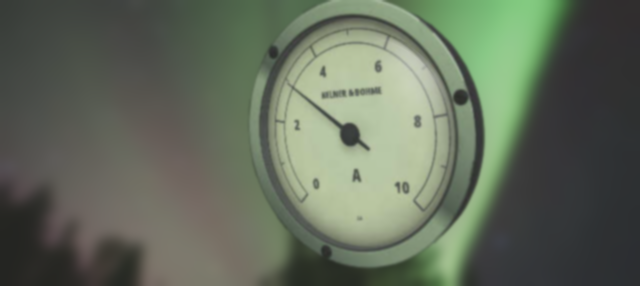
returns value=3 unit=A
